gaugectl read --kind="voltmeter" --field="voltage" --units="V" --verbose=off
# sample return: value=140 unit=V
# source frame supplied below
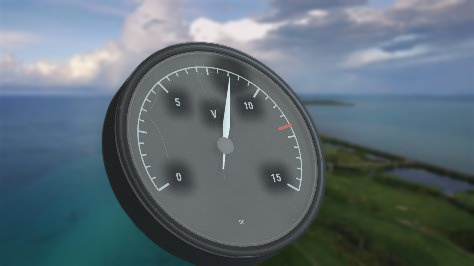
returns value=8.5 unit=V
